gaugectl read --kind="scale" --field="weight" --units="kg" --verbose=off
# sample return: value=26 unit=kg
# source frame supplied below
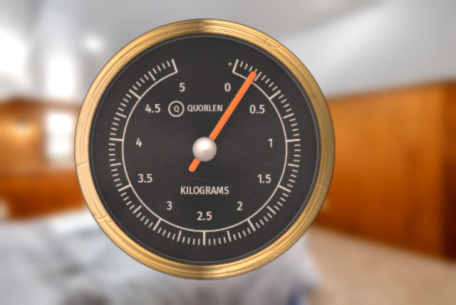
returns value=0.2 unit=kg
